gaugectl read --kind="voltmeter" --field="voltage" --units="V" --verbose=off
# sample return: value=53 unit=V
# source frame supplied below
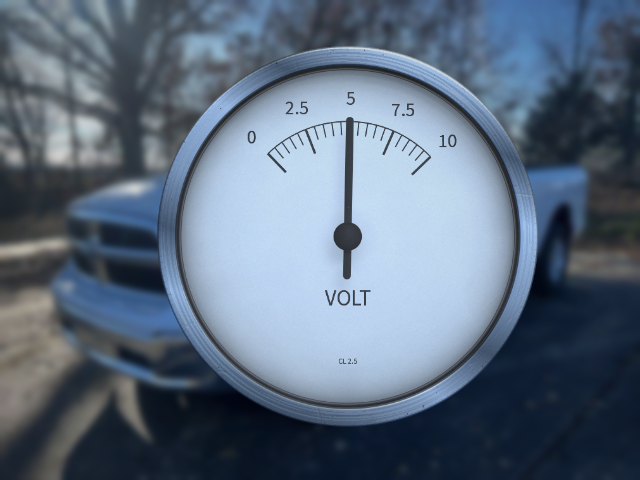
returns value=5 unit=V
